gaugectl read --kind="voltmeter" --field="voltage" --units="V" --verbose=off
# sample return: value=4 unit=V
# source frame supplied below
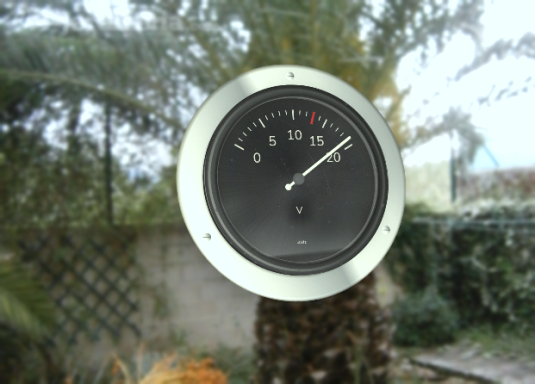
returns value=19 unit=V
